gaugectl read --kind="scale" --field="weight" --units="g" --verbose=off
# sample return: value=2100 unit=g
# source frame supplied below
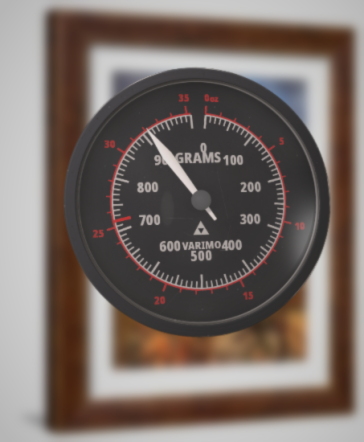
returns value=910 unit=g
